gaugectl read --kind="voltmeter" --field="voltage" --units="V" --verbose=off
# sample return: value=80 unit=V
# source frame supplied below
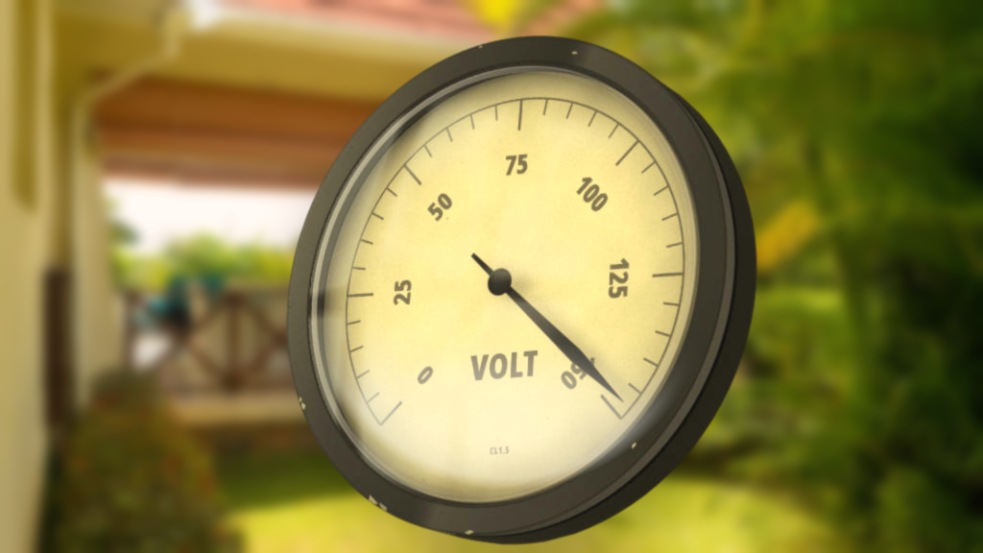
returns value=147.5 unit=V
